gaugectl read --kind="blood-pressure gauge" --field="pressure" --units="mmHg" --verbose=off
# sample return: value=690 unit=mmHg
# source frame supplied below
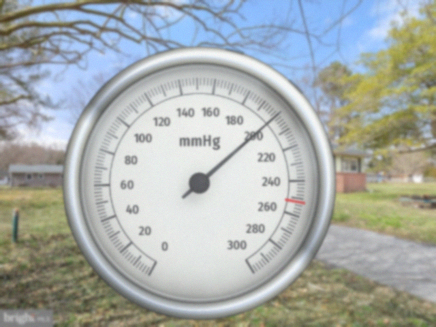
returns value=200 unit=mmHg
